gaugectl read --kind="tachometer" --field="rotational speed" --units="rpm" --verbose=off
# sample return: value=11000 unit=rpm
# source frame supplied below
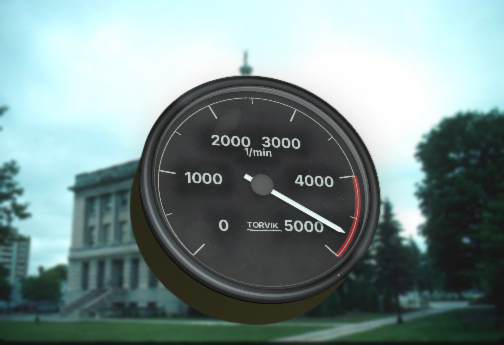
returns value=4750 unit=rpm
